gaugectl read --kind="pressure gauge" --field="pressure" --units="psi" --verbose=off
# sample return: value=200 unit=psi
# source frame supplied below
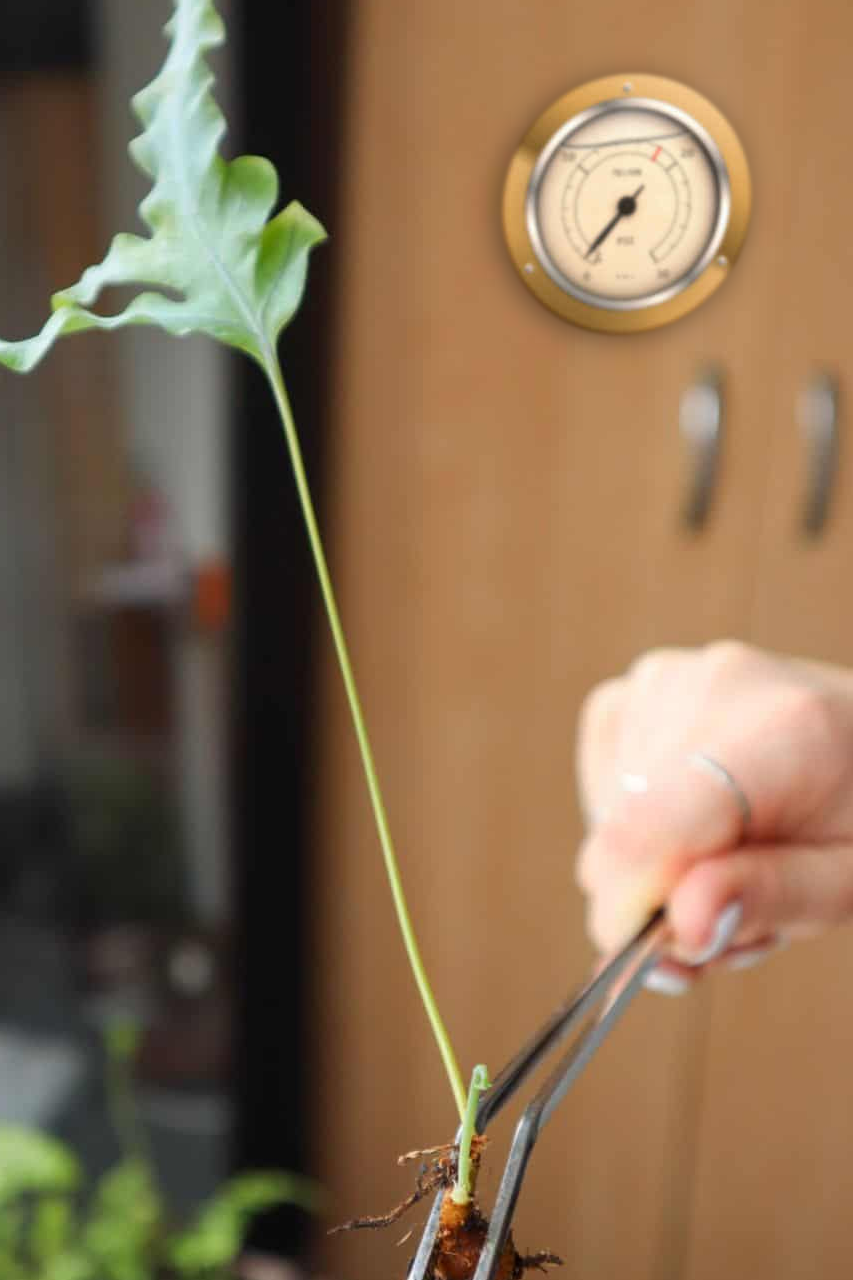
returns value=1 unit=psi
